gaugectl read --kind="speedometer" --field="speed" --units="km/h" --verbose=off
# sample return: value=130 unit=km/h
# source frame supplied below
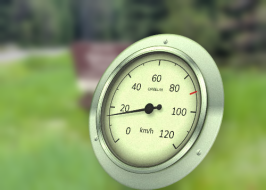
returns value=15 unit=km/h
